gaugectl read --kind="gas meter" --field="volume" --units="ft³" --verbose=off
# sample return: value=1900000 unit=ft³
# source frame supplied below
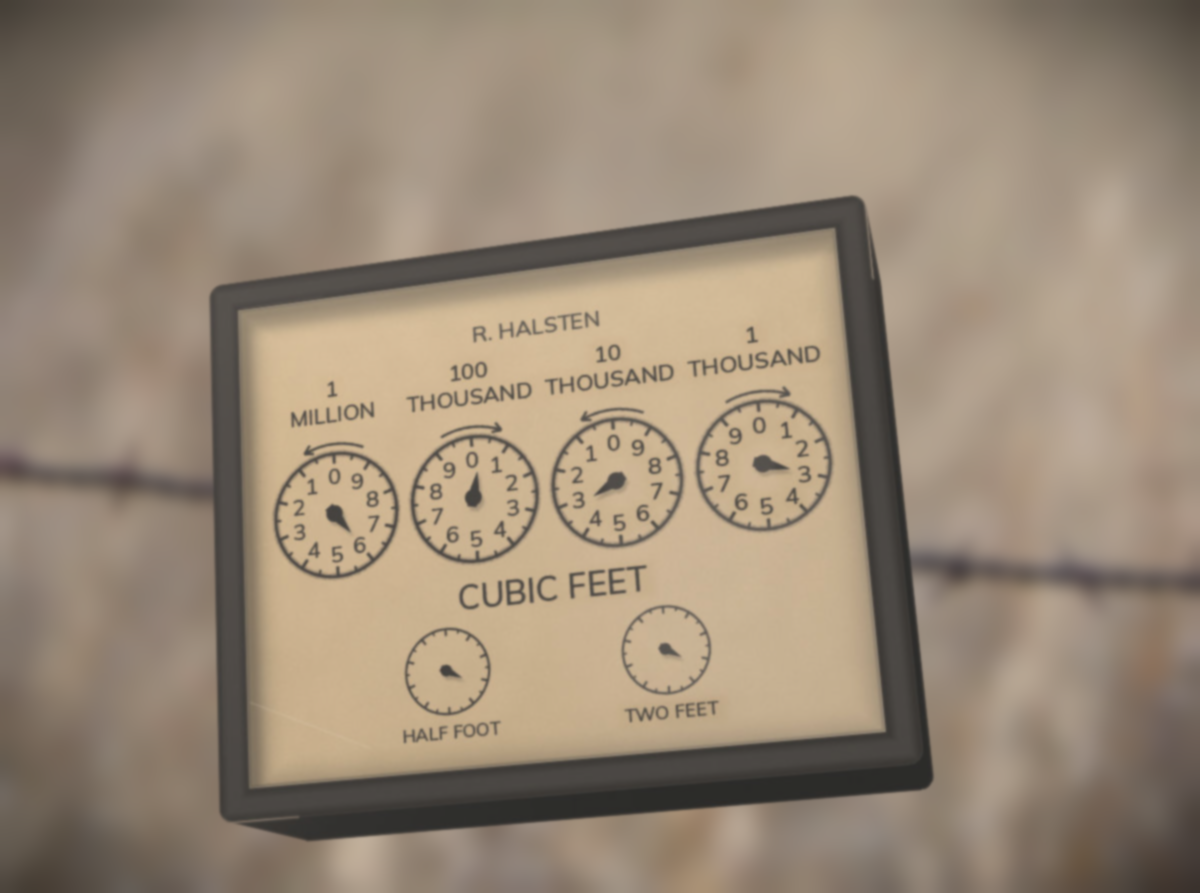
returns value=603300 unit=ft³
